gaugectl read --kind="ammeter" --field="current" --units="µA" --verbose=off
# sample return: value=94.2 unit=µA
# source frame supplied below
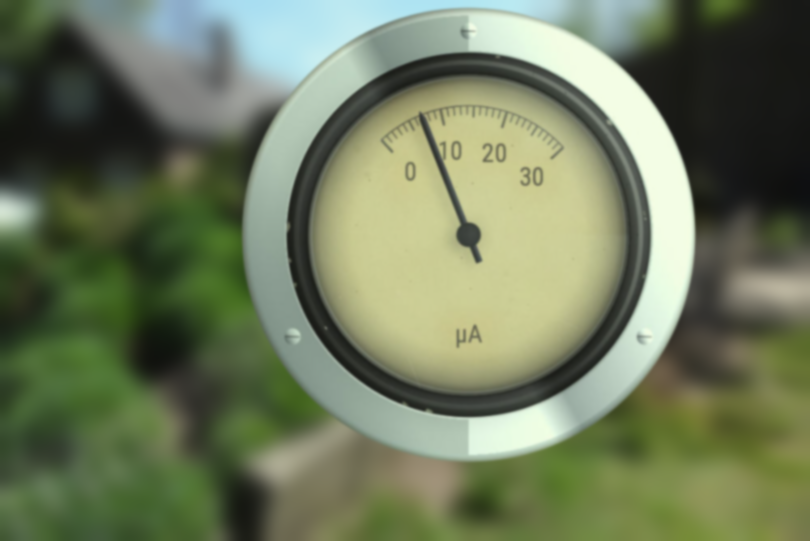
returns value=7 unit=µA
